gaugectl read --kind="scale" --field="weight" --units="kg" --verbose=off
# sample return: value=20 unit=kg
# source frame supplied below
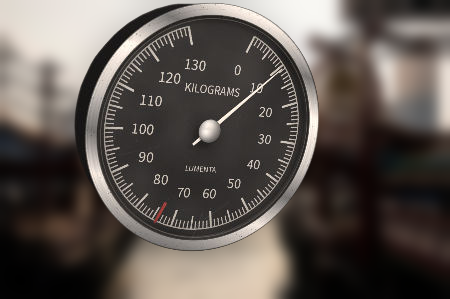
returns value=10 unit=kg
